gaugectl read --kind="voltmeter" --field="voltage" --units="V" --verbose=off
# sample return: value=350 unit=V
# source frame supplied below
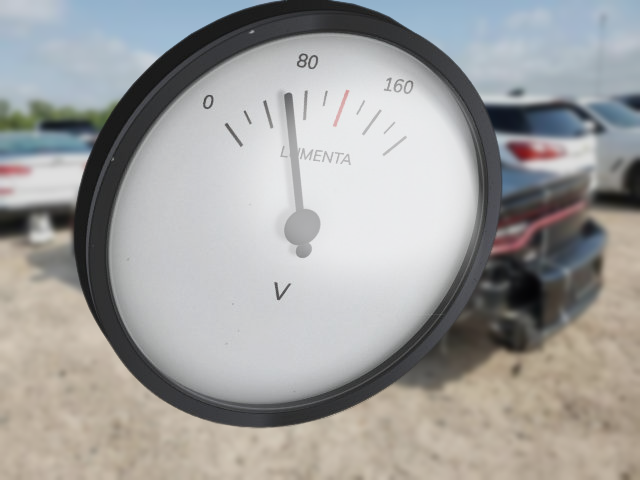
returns value=60 unit=V
